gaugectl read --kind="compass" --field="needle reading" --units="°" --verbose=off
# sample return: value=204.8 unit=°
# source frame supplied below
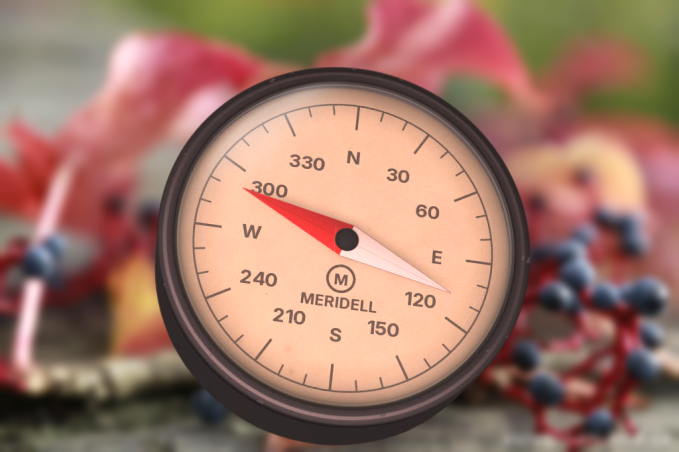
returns value=290 unit=°
